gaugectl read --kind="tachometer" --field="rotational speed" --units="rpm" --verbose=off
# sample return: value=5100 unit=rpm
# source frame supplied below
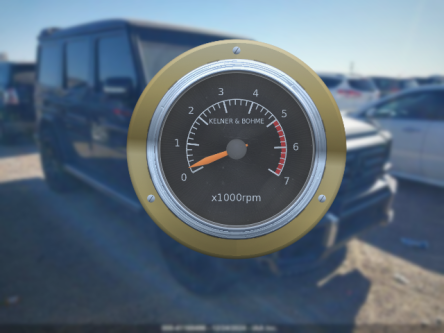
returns value=200 unit=rpm
